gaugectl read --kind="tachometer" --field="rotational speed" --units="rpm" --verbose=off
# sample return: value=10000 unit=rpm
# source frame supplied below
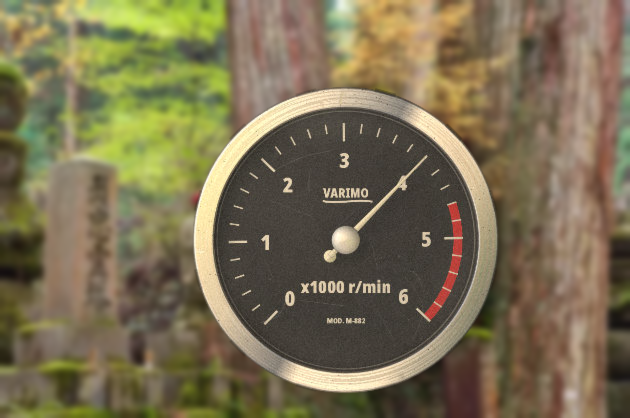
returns value=4000 unit=rpm
